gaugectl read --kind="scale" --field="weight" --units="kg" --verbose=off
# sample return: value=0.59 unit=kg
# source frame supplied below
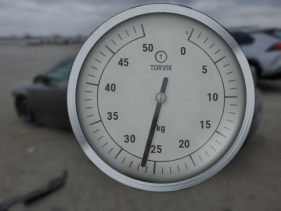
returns value=26.5 unit=kg
